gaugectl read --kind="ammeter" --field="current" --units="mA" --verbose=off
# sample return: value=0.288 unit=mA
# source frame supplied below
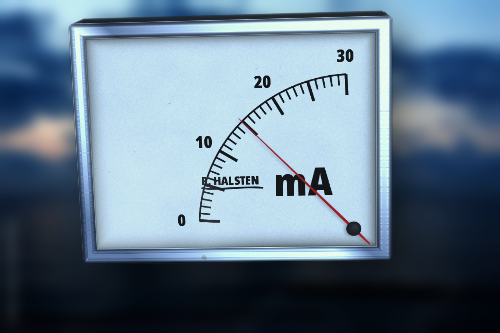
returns value=15 unit=mA
